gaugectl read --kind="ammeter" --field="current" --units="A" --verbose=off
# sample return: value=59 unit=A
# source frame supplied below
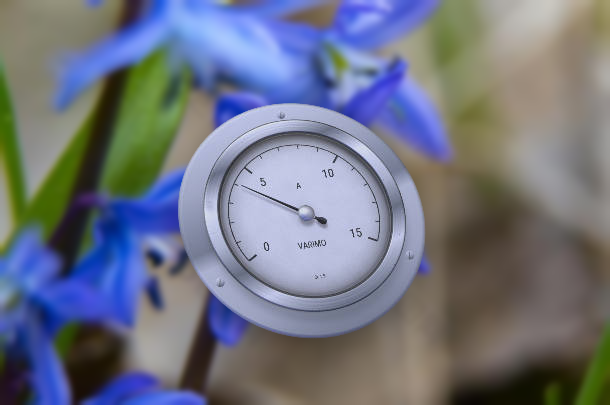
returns value=4 unit=A
